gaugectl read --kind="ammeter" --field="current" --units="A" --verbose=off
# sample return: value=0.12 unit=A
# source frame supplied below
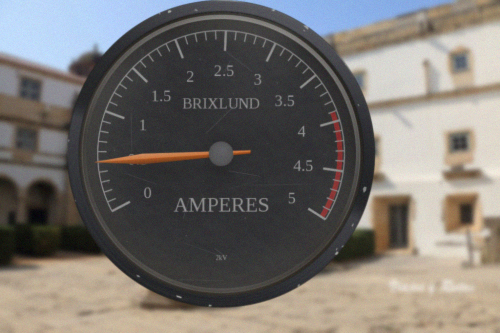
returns value=0.5 unit=A
